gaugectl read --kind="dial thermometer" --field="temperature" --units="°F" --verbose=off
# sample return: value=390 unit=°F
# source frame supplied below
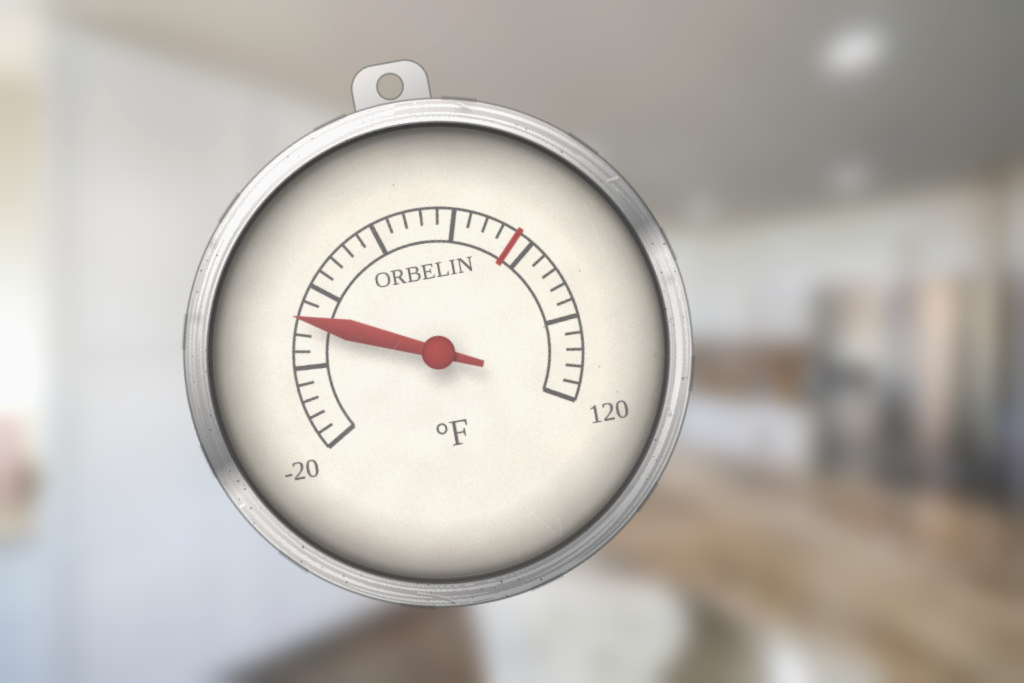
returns value=12 unit=°F
